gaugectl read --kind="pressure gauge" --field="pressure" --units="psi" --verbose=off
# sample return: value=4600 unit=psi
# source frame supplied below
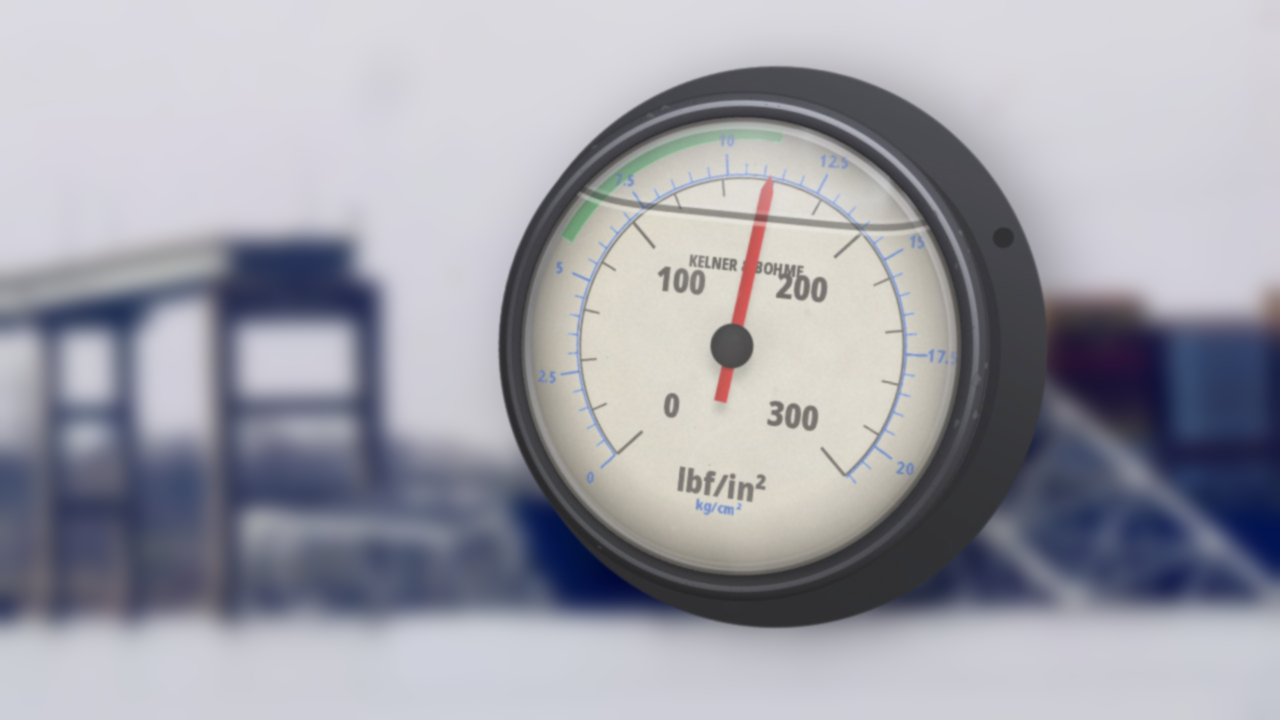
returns value=160 unit=psi
